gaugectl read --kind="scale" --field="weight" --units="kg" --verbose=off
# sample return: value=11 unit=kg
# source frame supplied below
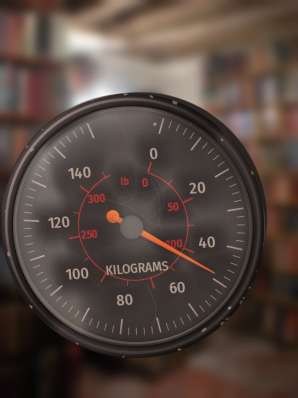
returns value=48 unit=kg
